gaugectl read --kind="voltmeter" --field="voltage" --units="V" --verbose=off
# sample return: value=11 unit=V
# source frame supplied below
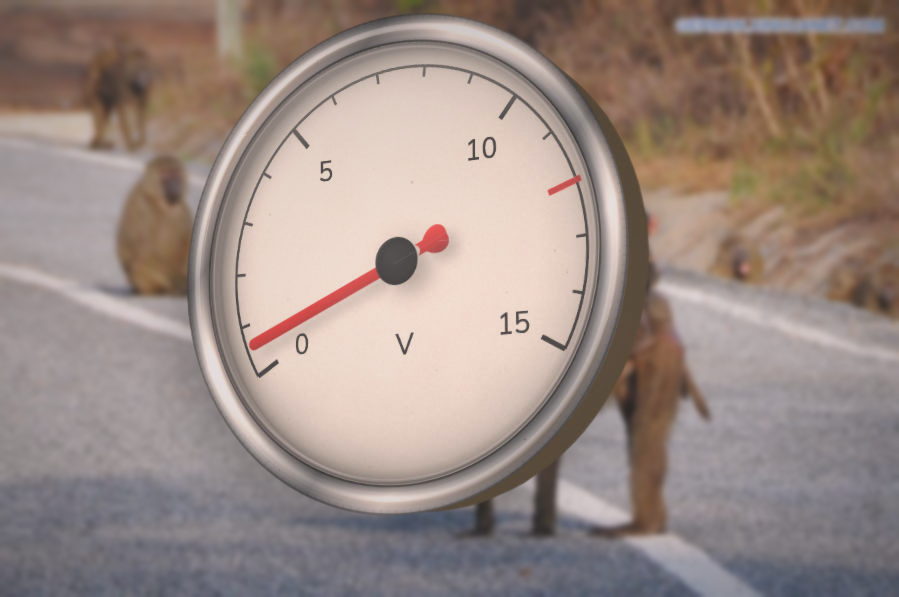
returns value=0.5 unit=V
